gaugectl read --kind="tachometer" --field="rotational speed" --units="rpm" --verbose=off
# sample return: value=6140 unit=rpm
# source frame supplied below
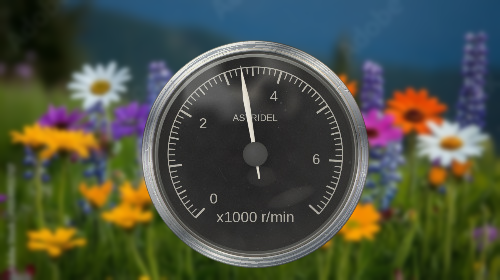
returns value=3300 unit=rpm
